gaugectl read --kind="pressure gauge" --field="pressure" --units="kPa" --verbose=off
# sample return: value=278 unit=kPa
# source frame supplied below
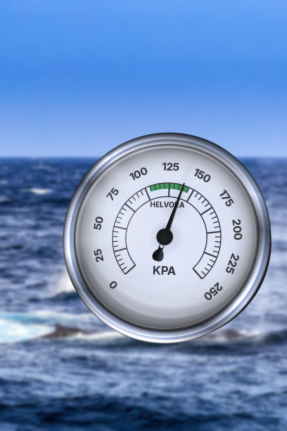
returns value=140 unit=kPa
